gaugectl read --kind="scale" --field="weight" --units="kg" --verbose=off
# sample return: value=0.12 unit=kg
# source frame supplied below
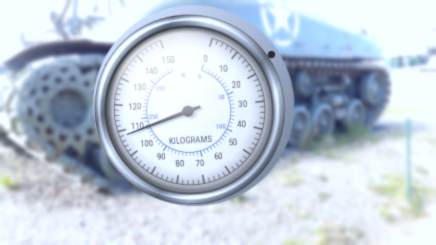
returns value=108 unit=kg
